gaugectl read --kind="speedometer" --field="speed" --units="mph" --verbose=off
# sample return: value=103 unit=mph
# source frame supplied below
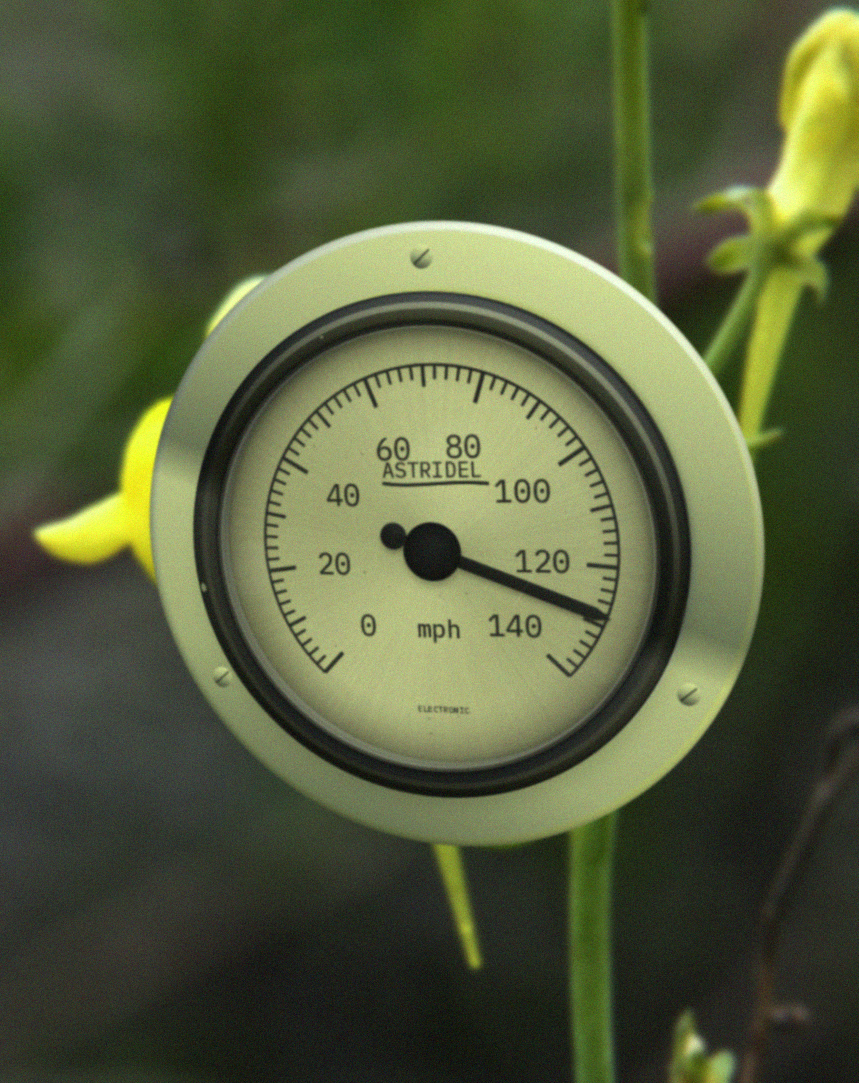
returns value=128 unit=mph
